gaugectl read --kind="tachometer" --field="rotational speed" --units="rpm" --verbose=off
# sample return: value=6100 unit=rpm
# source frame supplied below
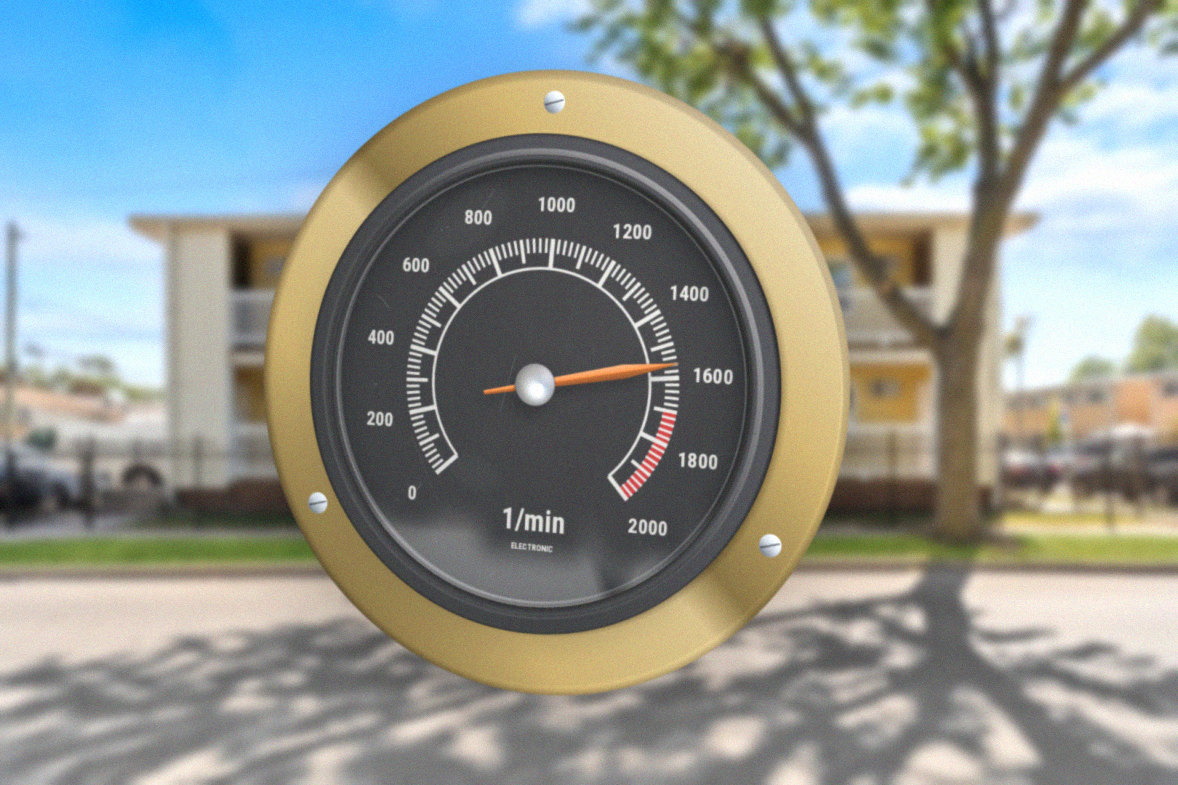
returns value=1560 unit=rpm
